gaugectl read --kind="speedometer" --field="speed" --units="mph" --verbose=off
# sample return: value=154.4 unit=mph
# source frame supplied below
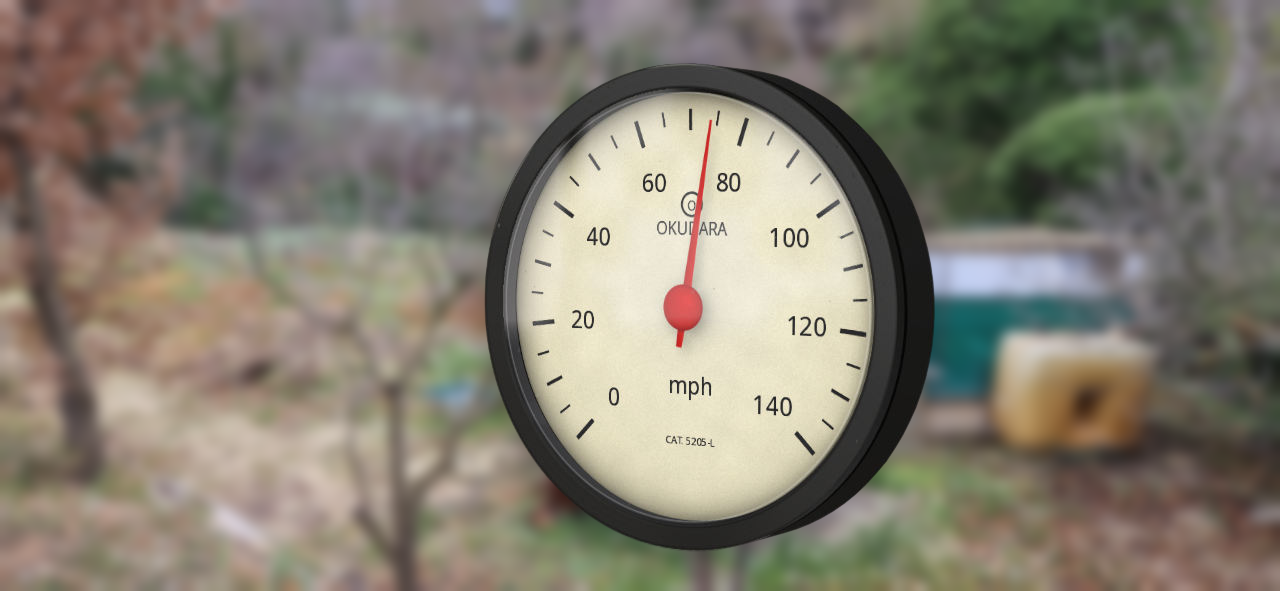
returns value=75 unit=mph
